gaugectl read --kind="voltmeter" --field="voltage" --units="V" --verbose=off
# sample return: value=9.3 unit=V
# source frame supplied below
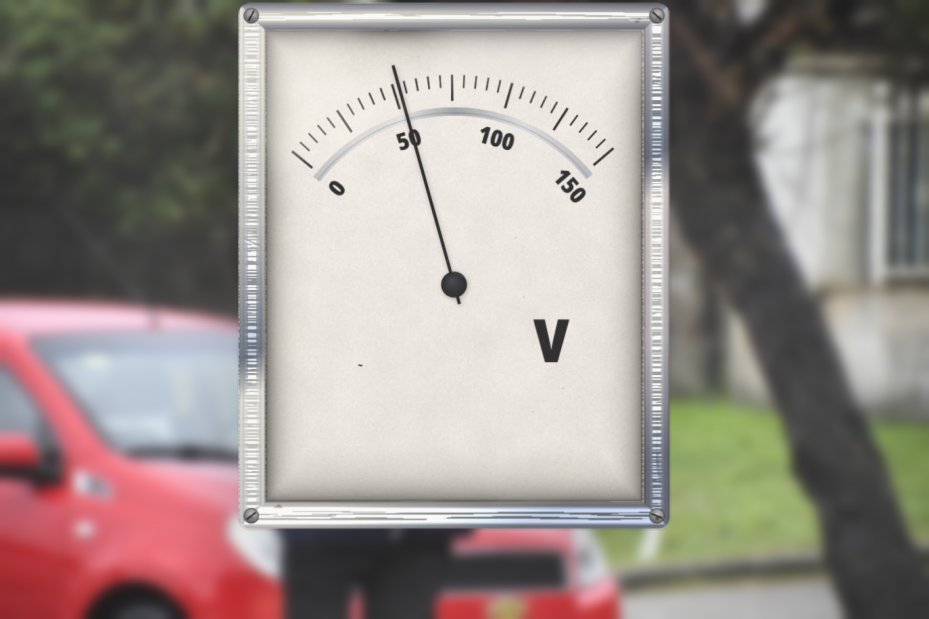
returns value=52.5 unit=V
